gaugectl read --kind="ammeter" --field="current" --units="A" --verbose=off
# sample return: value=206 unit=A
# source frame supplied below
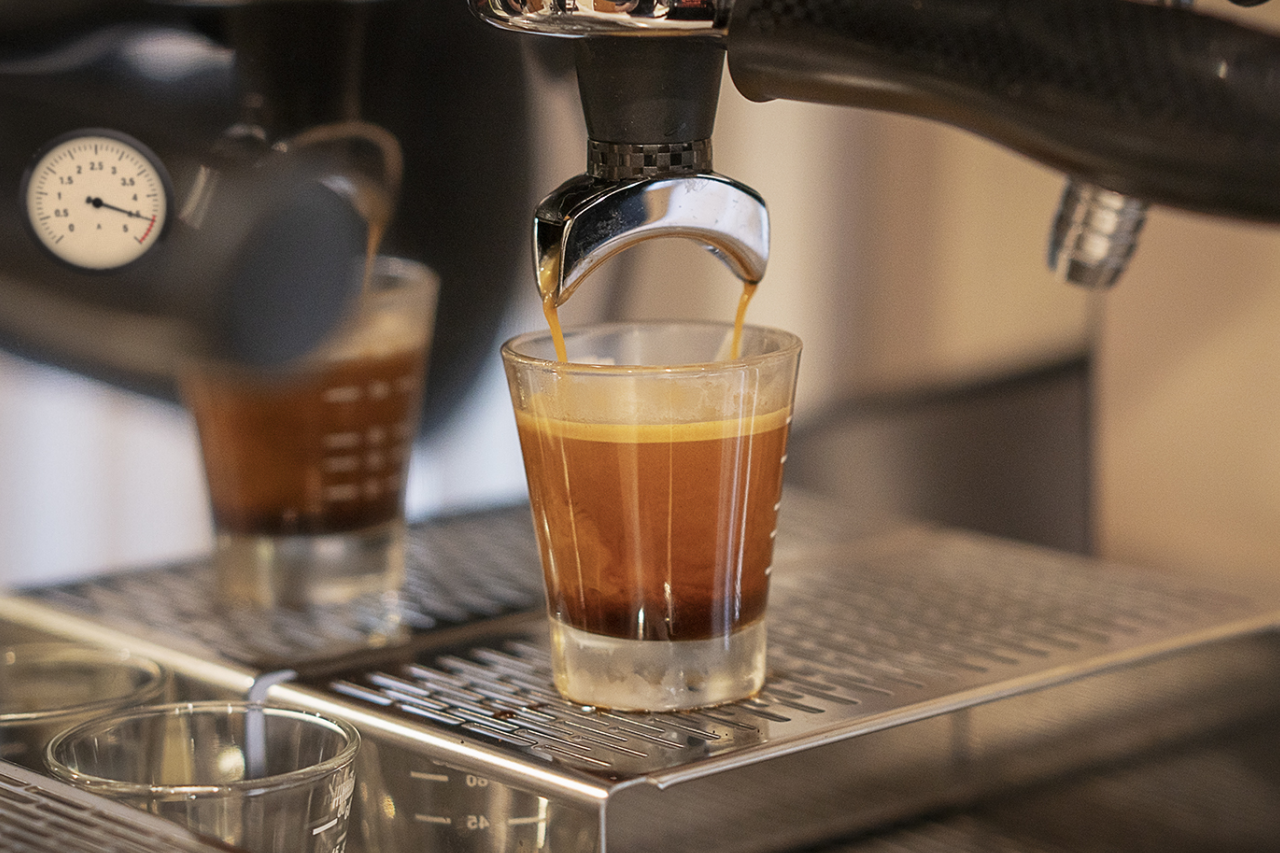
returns value=4.5 unit=A
